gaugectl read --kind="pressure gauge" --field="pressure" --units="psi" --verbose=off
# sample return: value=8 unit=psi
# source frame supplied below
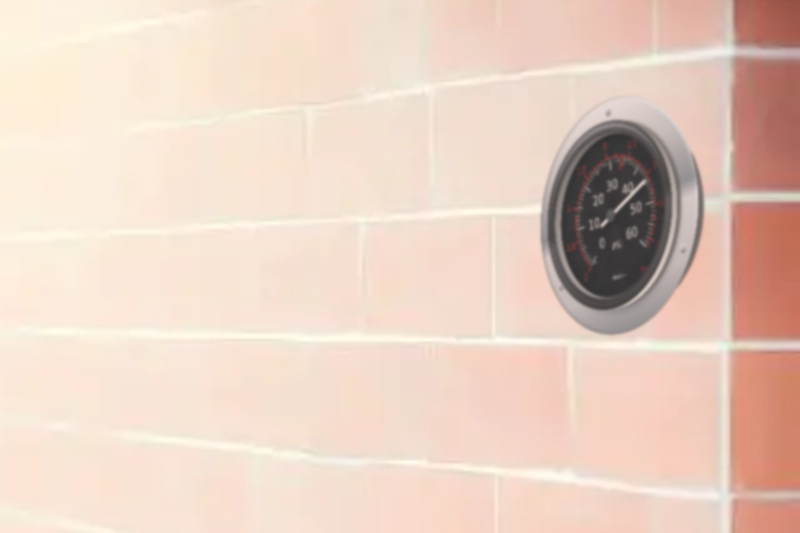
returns value=45 unit=psi
